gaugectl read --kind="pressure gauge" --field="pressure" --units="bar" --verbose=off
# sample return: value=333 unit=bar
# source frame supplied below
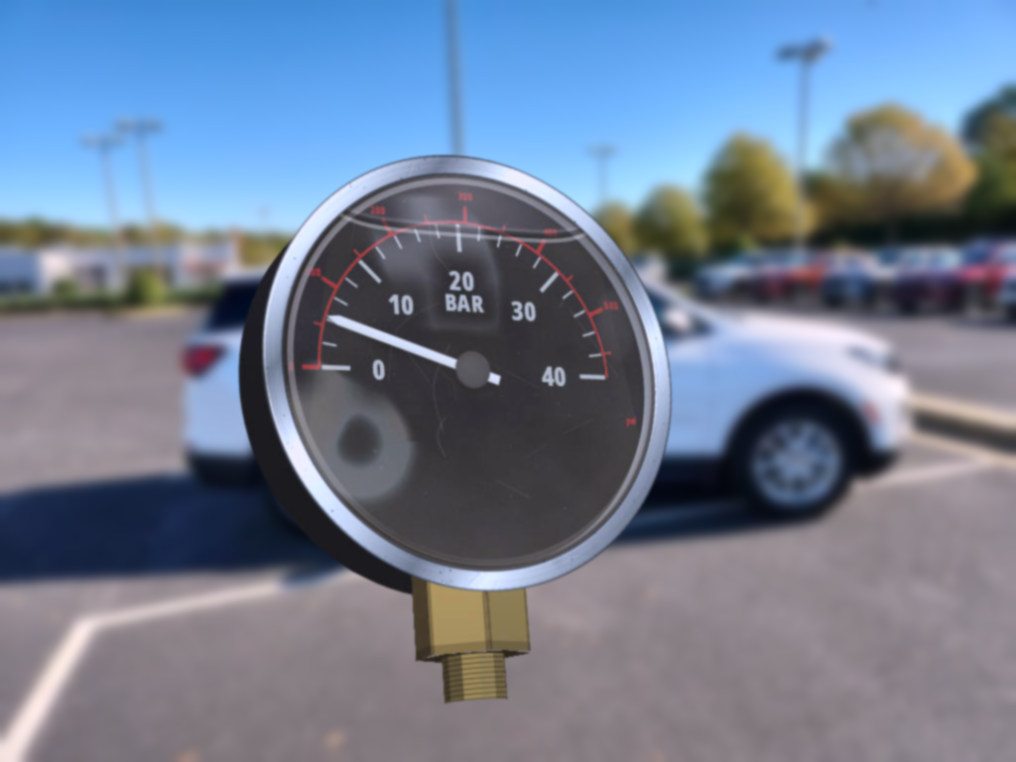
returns value=4 unit=bar
